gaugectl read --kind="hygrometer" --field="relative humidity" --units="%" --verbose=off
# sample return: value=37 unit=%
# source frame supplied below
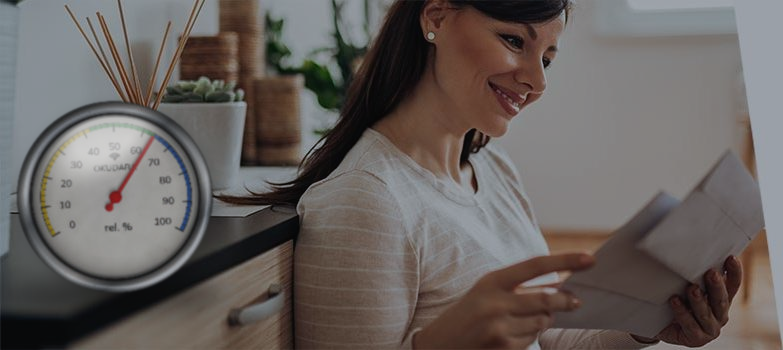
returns value=64 unit=%
